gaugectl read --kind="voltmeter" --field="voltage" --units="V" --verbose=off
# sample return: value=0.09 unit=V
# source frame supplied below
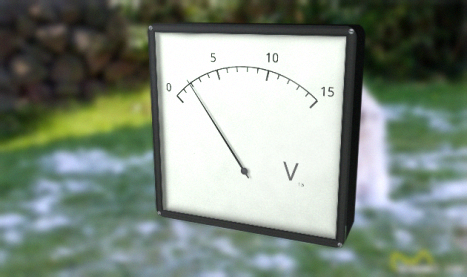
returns value=2 unit=V
